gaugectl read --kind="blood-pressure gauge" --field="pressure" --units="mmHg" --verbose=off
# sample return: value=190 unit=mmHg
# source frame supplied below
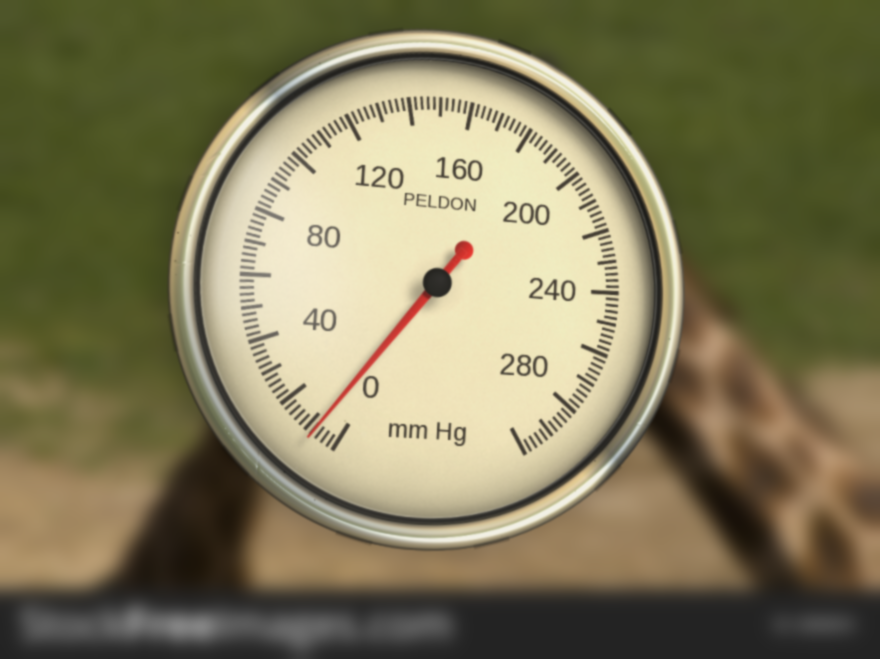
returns value=8 unit=mmHg
